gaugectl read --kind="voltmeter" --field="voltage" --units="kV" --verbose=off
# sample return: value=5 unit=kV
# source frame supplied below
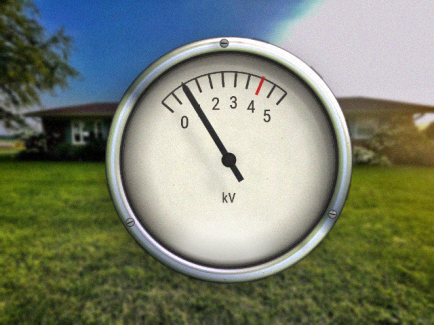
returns value=1 unit=kV
